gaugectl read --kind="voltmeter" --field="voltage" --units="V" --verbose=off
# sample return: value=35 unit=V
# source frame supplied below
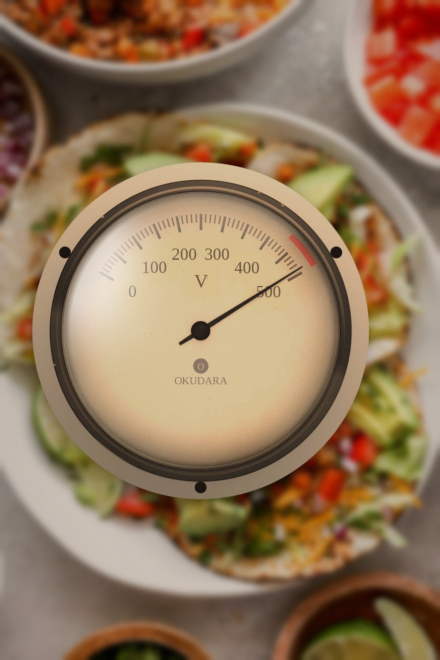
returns value=490 unit=V
